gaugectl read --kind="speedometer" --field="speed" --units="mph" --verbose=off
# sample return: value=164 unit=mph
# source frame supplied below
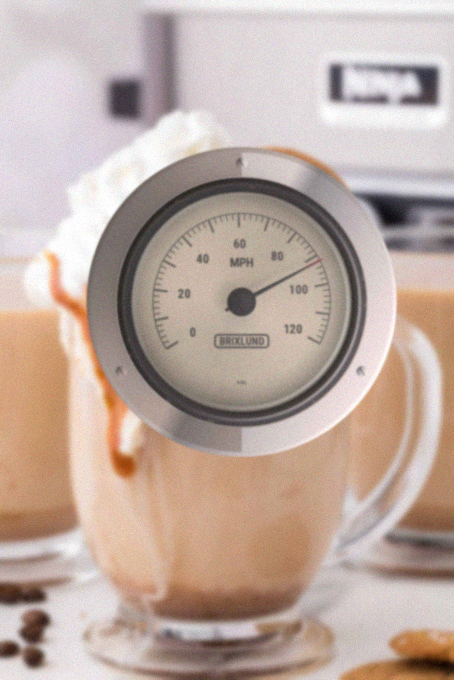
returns value=92 unit=mph
